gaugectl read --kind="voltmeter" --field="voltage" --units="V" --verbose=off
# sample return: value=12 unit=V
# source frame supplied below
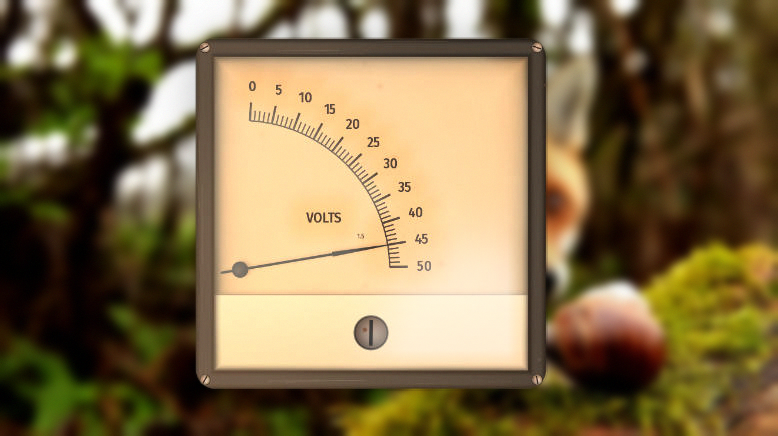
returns value=45 unit=V
